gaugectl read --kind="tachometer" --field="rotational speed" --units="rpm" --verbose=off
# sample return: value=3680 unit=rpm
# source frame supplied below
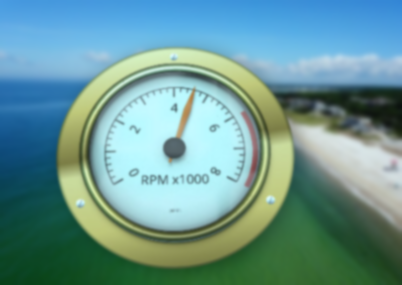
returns value=4600 unit=rpm
